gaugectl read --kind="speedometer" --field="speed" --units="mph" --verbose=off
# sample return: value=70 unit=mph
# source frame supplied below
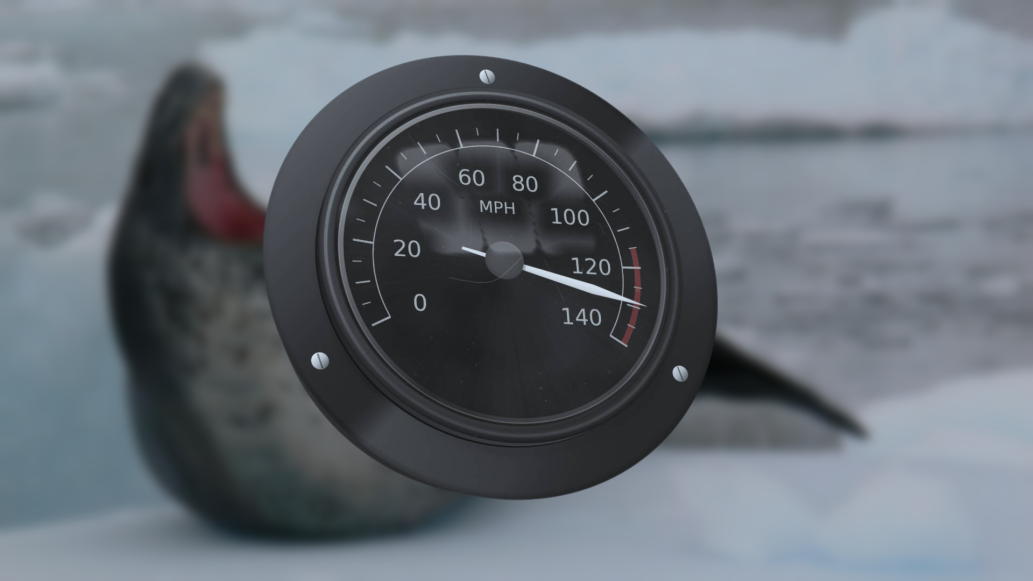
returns value=130 unit=mph
